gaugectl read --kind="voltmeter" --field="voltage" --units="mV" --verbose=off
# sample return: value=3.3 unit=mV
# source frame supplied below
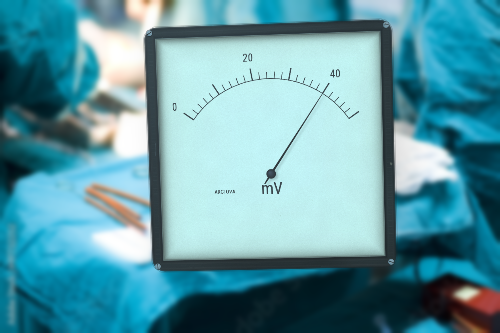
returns value=40 unit=mV
